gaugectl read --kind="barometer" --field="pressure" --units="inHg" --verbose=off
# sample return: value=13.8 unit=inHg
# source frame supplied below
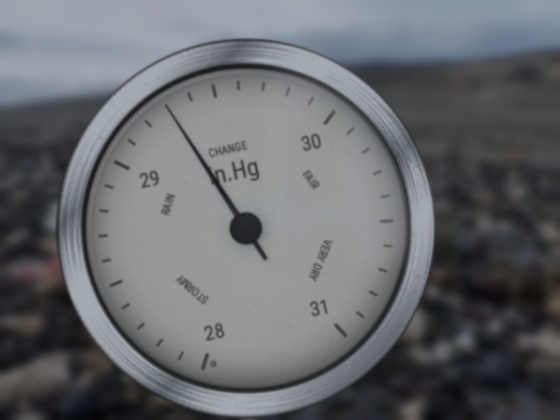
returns value=29.3 unit=inHg
